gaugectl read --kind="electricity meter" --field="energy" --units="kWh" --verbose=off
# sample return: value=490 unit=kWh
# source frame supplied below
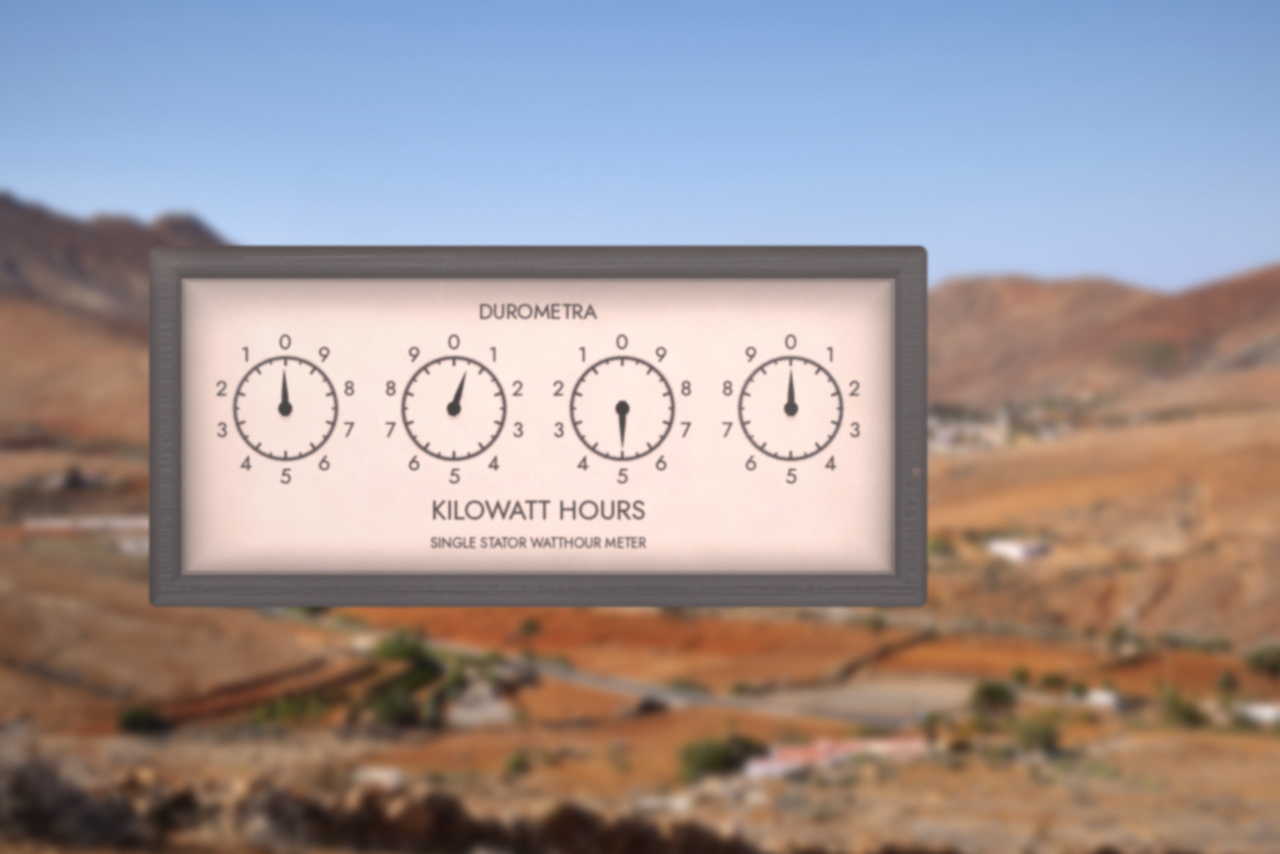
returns value=50 unit=kWh
